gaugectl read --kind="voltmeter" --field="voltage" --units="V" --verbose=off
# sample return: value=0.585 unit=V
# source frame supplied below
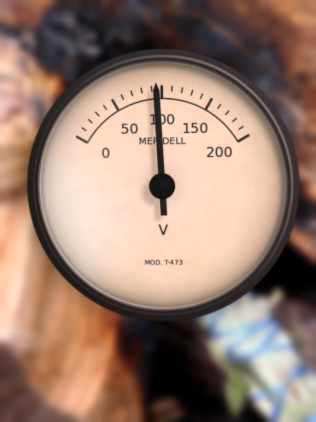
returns value=95 unit=V
